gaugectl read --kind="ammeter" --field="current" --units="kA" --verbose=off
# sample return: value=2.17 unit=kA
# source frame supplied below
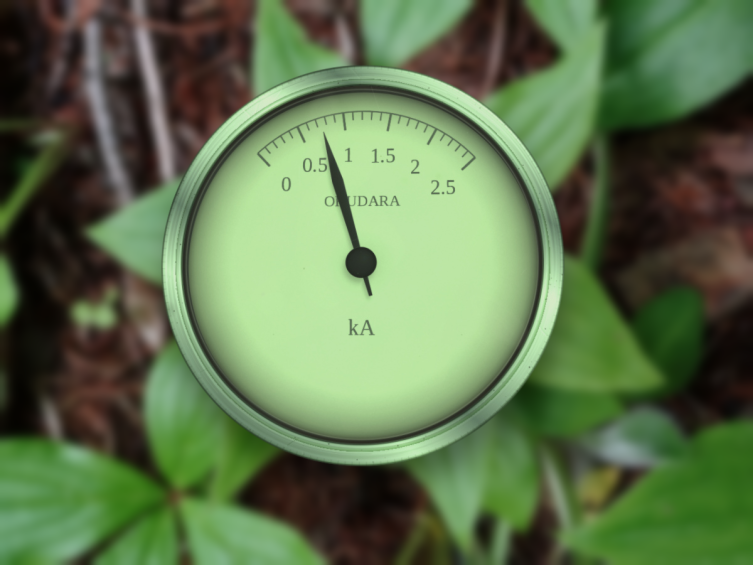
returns value=0.75 unit=kA
